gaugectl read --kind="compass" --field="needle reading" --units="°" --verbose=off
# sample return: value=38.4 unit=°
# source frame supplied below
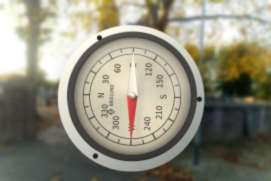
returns value=270 unit=°
